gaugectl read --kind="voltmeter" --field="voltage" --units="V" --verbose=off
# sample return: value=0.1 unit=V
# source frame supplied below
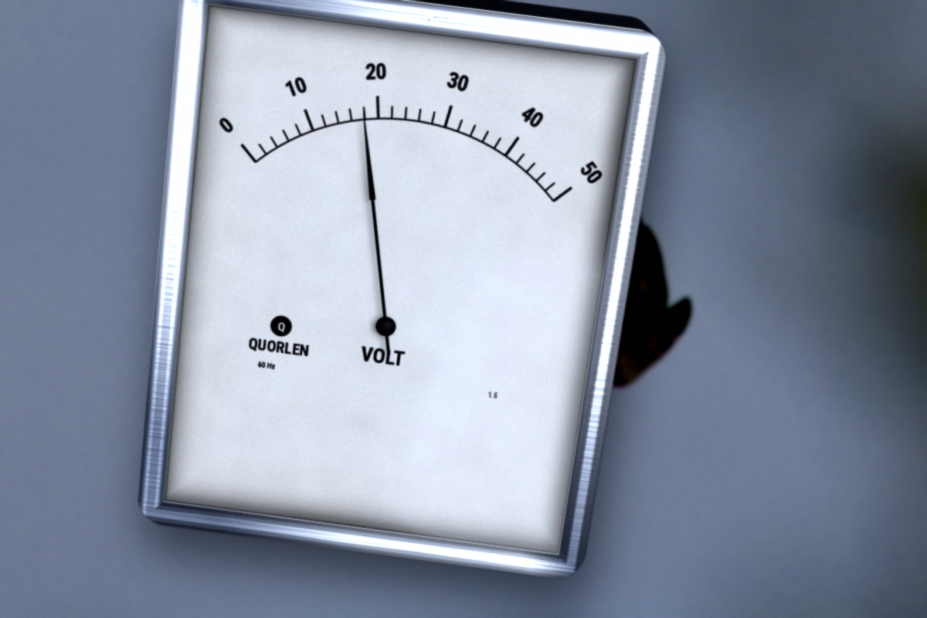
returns value=18 unit=V
